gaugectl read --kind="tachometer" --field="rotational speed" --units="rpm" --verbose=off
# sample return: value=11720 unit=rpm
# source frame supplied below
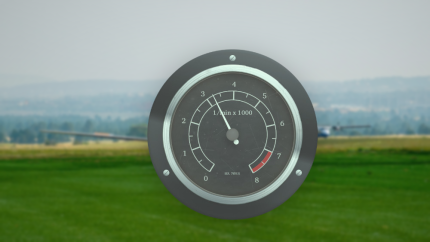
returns value=3250 unit=rpm
